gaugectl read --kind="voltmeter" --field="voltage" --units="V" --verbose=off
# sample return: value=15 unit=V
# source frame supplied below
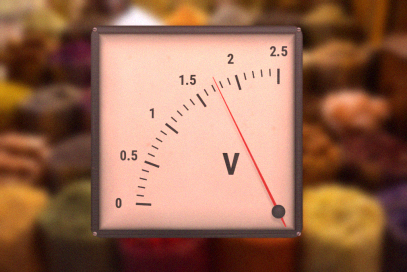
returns value=1.75 unit=V
